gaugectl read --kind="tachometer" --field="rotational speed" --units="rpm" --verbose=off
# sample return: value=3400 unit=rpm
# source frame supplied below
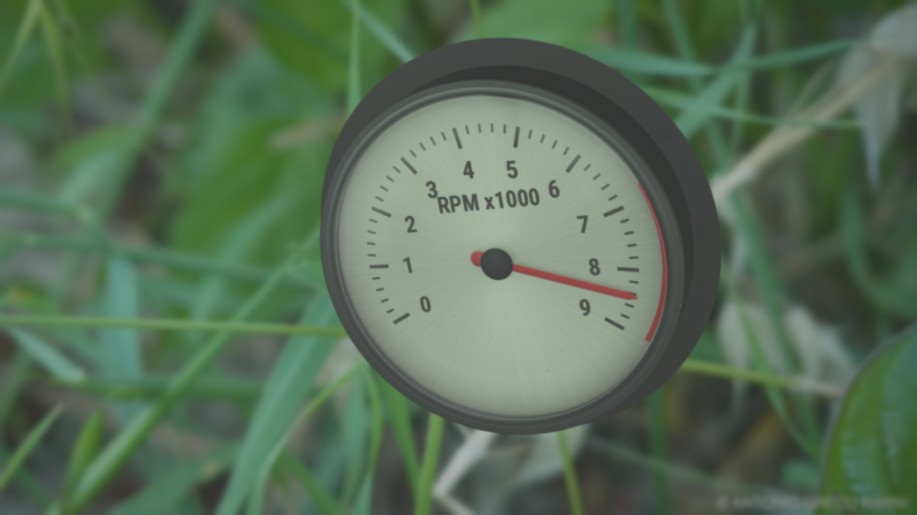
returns value=8400 unit=rpm
